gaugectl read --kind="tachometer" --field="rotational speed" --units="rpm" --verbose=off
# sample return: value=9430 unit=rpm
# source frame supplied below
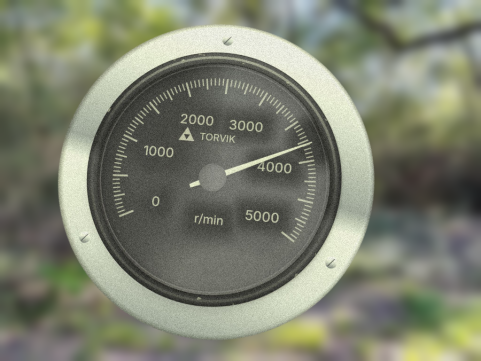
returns value=3800 unit=rpm
